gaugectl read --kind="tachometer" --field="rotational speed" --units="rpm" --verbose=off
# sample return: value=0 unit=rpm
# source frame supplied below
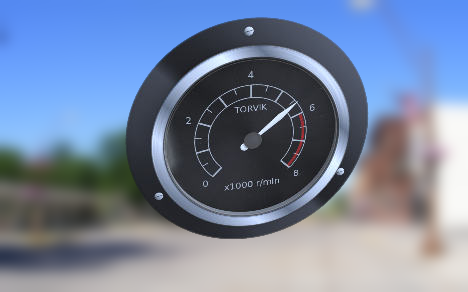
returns value=5500 unit=rpm
